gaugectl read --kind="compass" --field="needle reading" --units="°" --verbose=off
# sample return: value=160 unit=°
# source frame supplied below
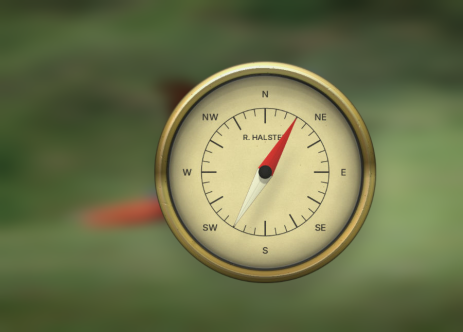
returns value=30 unit=°
